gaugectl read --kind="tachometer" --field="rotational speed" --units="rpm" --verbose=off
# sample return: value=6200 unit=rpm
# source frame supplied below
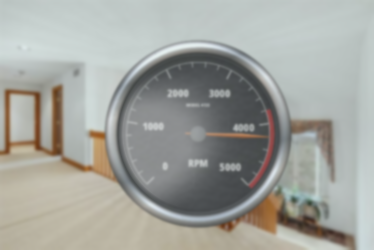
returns value=4200 unit=rpm
